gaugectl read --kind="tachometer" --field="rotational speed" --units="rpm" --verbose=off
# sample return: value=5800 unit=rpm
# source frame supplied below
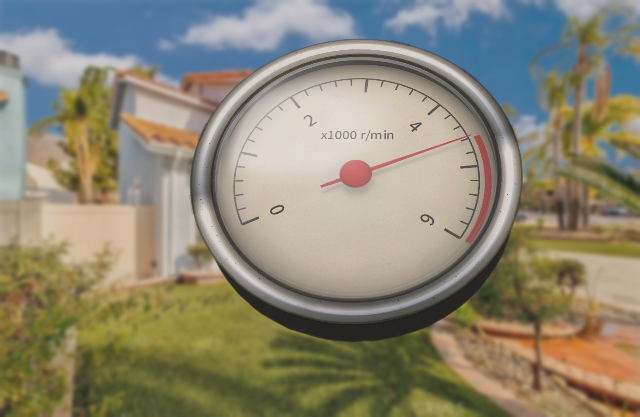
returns value=4600 unit=rpm
